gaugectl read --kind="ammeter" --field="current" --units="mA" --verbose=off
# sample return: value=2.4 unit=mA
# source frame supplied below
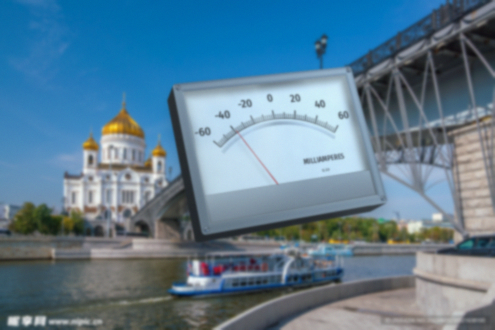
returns value=-40 unit=mA
